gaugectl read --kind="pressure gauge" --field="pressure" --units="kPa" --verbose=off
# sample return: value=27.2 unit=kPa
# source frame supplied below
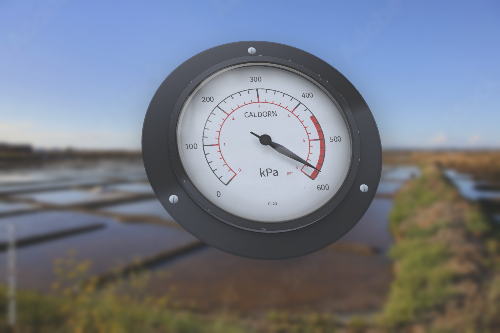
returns value=580 unit=kPa
